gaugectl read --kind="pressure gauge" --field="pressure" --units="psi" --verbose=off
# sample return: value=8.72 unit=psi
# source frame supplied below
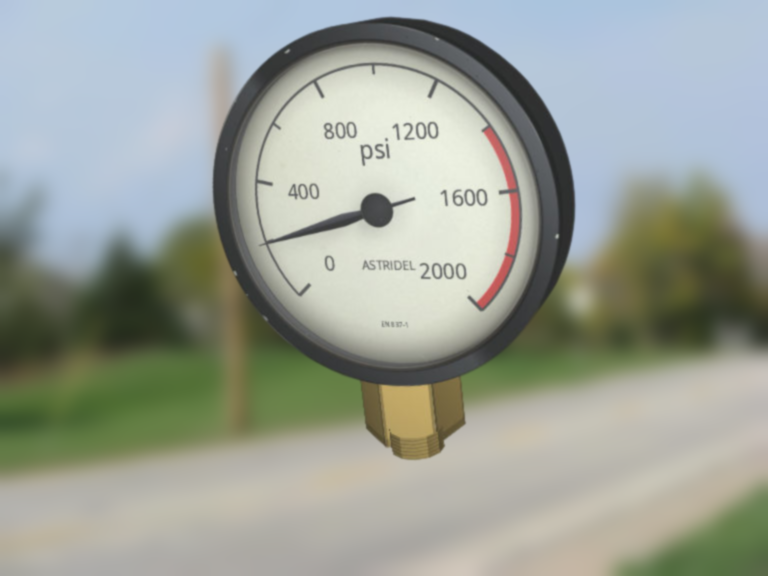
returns value=200 unit=psi
